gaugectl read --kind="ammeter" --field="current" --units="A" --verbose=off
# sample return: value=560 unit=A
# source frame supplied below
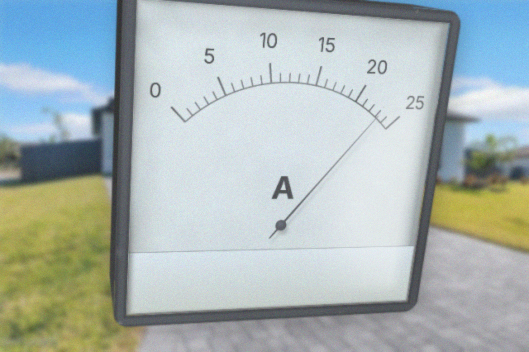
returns value=23 unit=A
